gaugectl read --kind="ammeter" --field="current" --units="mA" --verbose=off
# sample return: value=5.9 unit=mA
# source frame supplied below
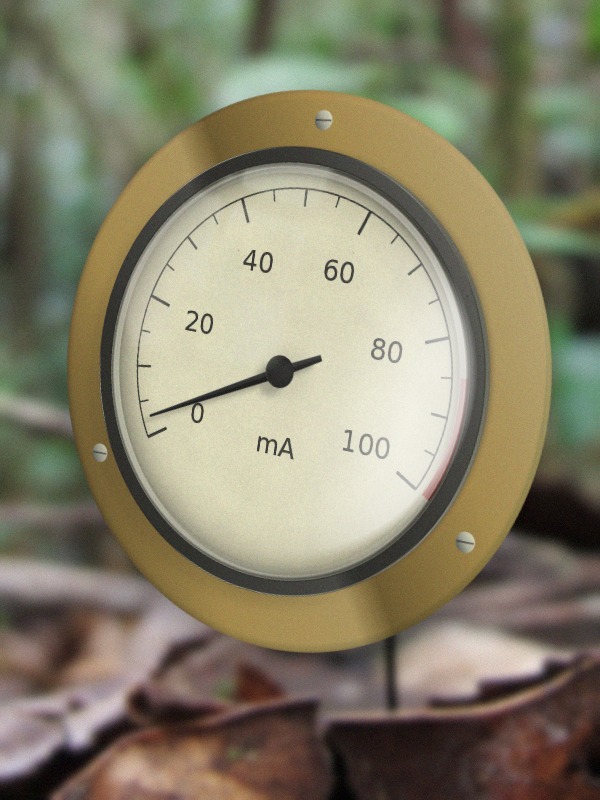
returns value=2.5 unit=mA
